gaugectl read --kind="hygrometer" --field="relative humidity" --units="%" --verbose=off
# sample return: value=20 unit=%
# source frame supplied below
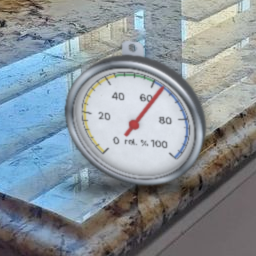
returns value=64 unit=%
